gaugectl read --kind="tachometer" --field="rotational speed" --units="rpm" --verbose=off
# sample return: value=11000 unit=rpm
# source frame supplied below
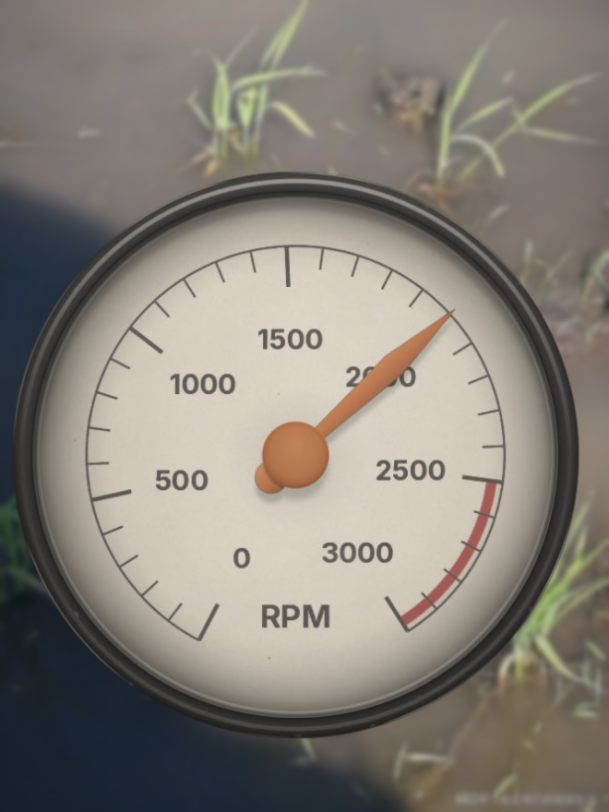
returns value=2000 unit=rpm
